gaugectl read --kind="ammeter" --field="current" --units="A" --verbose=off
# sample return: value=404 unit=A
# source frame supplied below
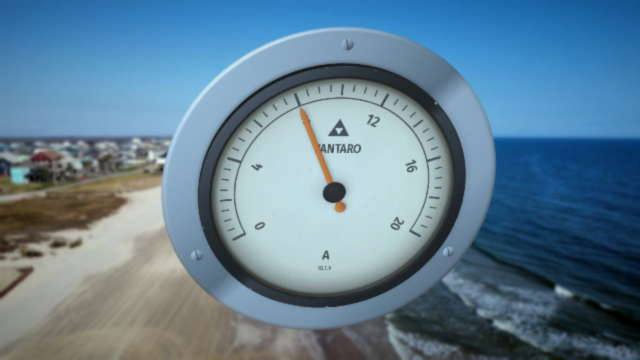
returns value=8 unit=A
